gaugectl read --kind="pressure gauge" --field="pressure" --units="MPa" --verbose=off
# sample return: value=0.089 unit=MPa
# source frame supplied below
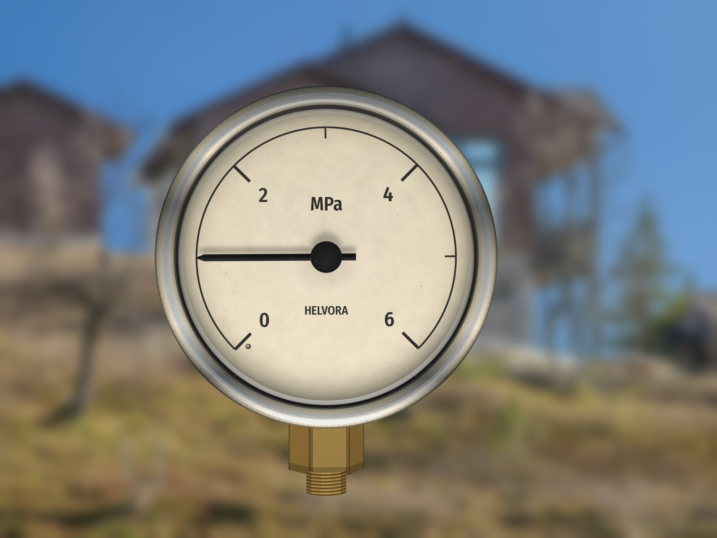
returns value=1 unit=MPa
